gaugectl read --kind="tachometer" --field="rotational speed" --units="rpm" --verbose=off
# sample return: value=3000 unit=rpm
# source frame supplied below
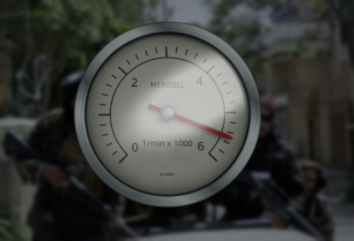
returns value=5500 unit=rpm
